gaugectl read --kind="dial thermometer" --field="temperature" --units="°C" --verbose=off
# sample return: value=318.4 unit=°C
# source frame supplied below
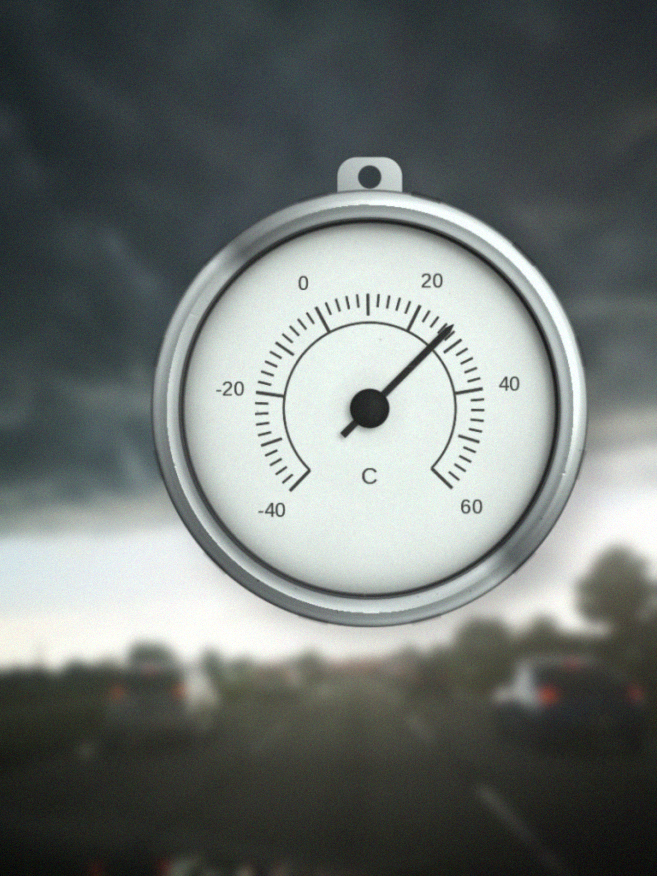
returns value=27 unit=°C
